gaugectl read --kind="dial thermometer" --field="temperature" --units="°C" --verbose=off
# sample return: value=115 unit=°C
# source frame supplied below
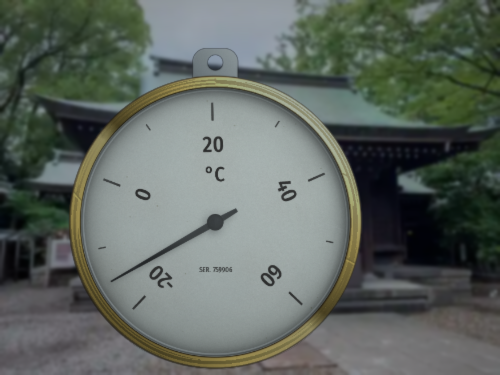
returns value=-15 unit=°C
